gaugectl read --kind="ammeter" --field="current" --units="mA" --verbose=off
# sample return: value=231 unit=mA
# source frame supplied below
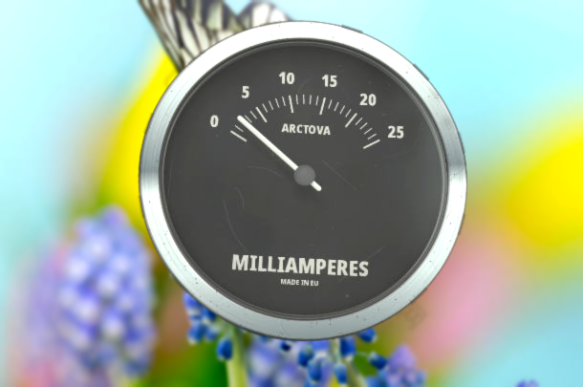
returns value=2 unit=mA
